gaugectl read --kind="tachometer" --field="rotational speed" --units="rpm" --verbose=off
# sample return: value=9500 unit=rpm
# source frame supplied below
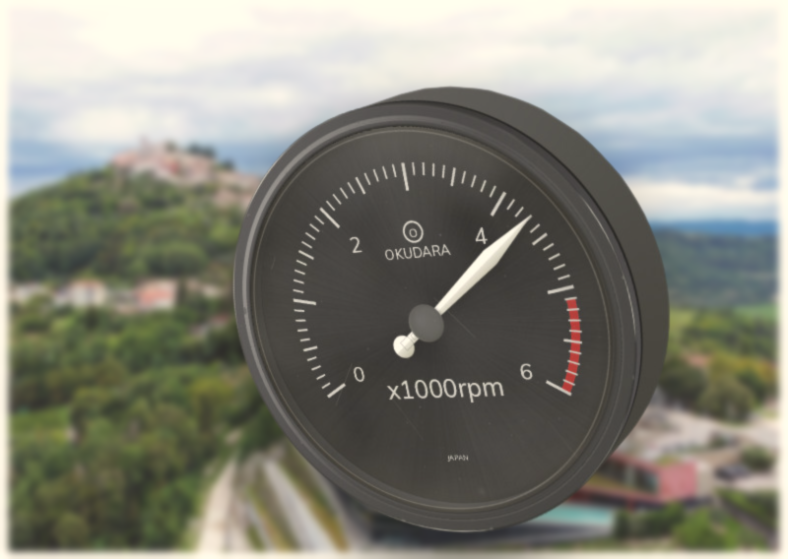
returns value=4300 unit=rpm
